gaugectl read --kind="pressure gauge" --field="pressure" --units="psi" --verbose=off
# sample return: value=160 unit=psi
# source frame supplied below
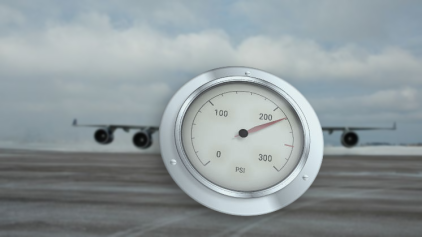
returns value=220 unit=psi
